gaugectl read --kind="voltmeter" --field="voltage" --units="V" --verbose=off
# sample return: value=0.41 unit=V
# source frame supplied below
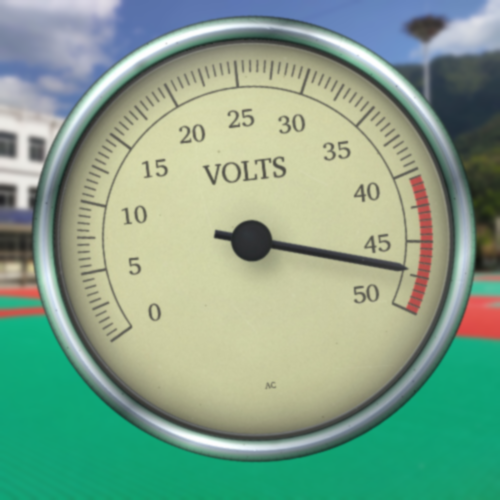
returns value=47 unit=V
